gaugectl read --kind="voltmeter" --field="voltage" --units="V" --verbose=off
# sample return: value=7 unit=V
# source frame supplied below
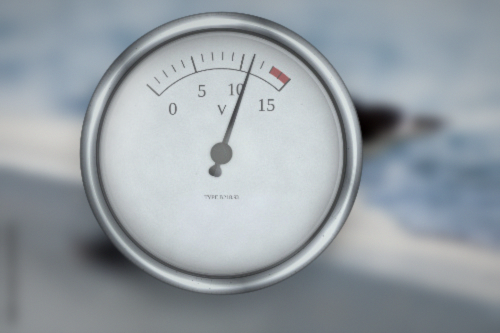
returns value=11 unit=V
